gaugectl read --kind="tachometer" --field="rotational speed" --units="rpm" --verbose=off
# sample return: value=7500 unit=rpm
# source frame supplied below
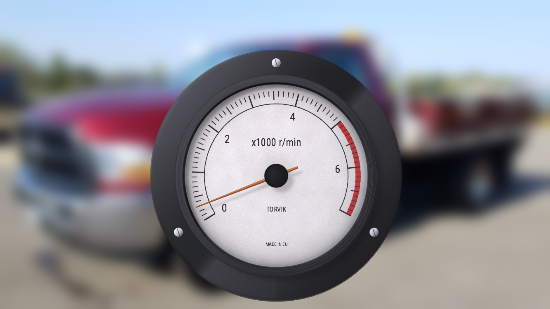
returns value=300 unit=rpm
